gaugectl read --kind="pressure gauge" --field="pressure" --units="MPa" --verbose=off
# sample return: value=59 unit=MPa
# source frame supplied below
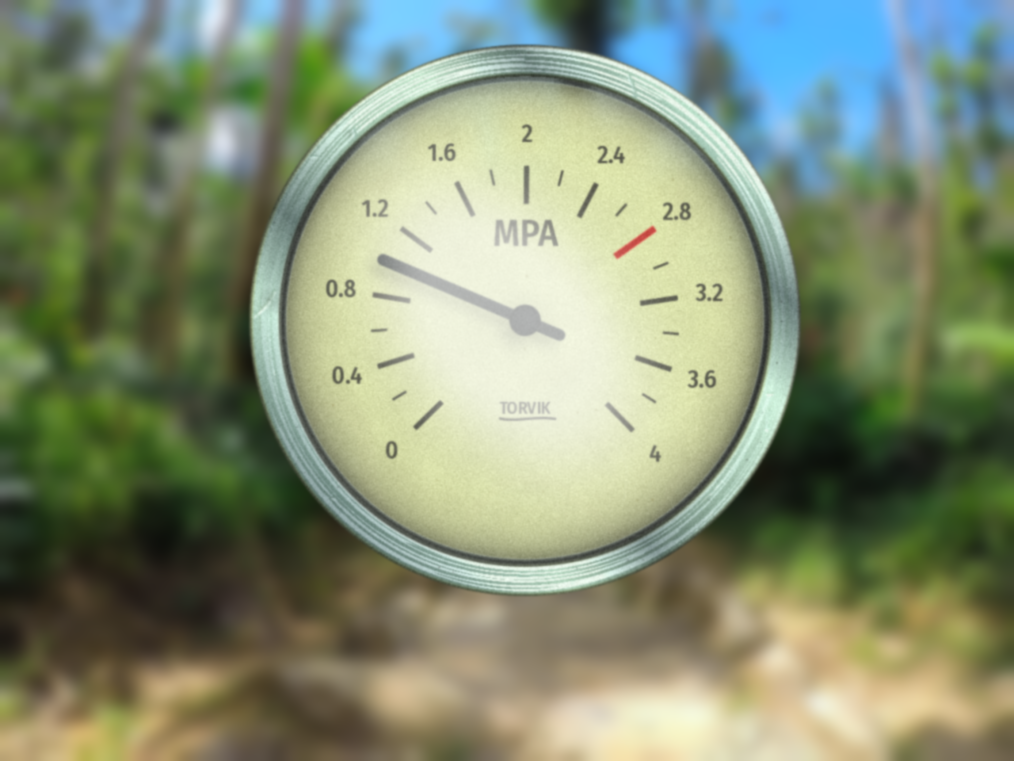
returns value=1 unit=MPa
